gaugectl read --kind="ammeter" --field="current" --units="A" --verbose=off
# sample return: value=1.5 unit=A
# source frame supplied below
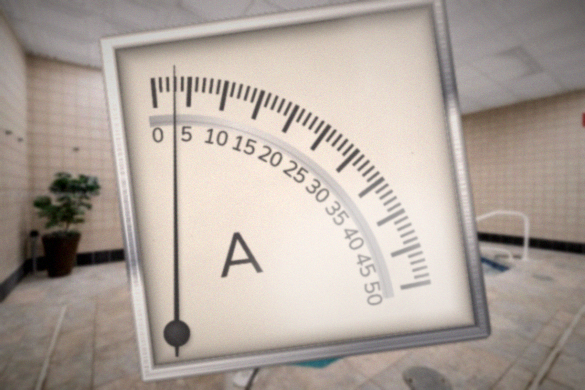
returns value=3 unit=A
